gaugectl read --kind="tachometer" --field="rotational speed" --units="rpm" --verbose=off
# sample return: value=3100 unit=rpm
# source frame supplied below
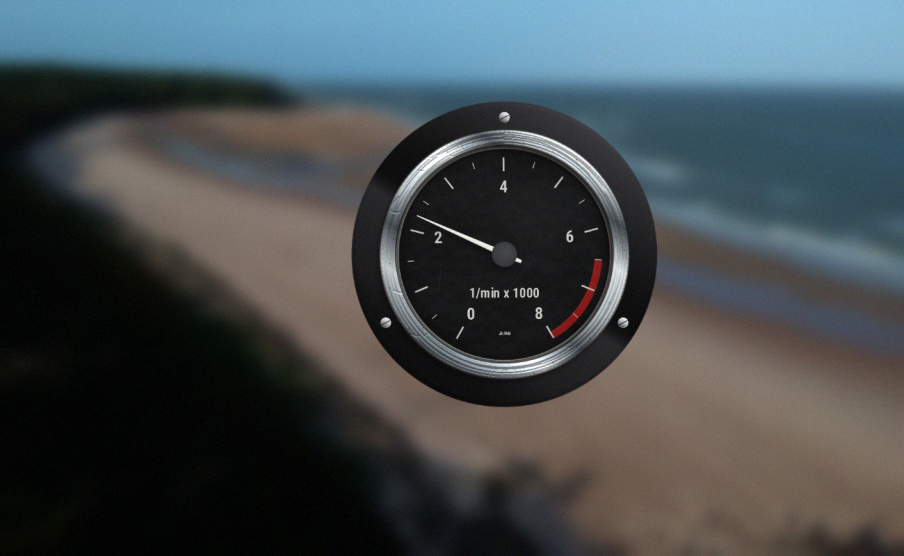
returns value=2250 unit=rpm
